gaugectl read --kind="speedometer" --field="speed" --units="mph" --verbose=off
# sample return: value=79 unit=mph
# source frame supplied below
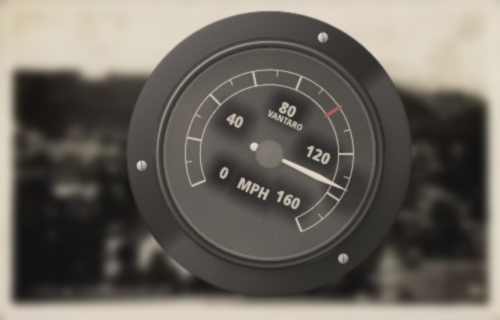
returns value=135 unit=mph
